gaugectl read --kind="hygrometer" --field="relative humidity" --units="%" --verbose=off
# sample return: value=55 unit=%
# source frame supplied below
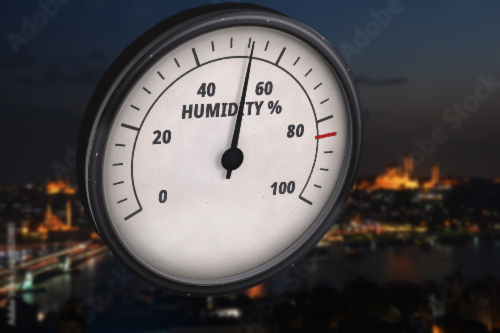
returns value=52 unit=%
